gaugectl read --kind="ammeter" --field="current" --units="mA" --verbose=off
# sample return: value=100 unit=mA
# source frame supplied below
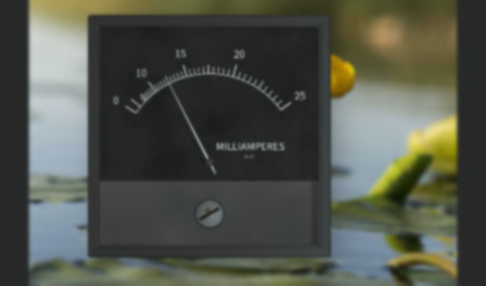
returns value=12.5 unit=mA
